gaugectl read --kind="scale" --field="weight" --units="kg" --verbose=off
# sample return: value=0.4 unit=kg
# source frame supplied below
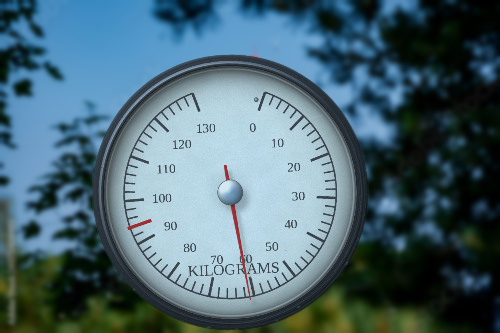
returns value=61 unit=kg
